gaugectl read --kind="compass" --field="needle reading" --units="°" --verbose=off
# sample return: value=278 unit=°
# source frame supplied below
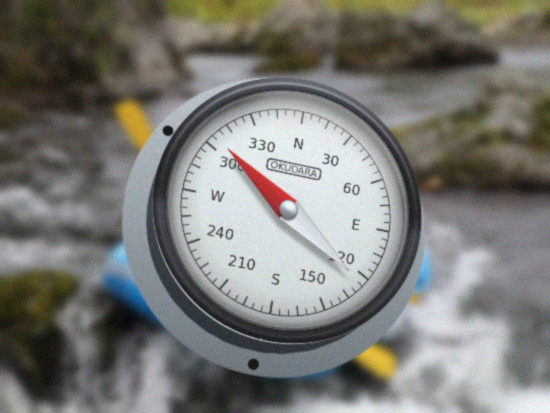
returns value=305 unit=°
